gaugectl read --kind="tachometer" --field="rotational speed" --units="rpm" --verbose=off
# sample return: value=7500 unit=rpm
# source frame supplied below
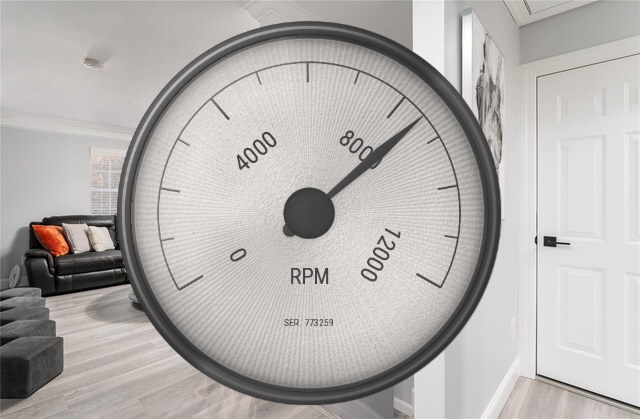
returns value=8500 unit=rpm
